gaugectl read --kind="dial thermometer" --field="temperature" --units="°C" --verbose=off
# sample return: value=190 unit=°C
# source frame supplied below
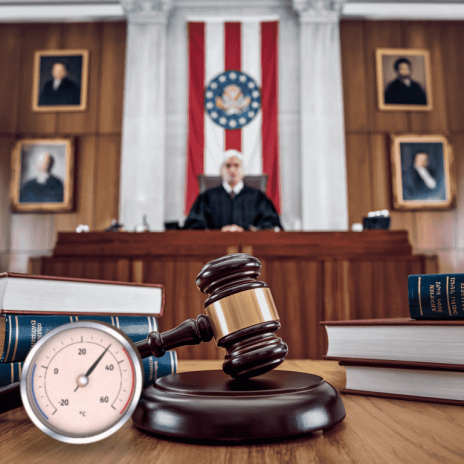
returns value=32 unit=°C
